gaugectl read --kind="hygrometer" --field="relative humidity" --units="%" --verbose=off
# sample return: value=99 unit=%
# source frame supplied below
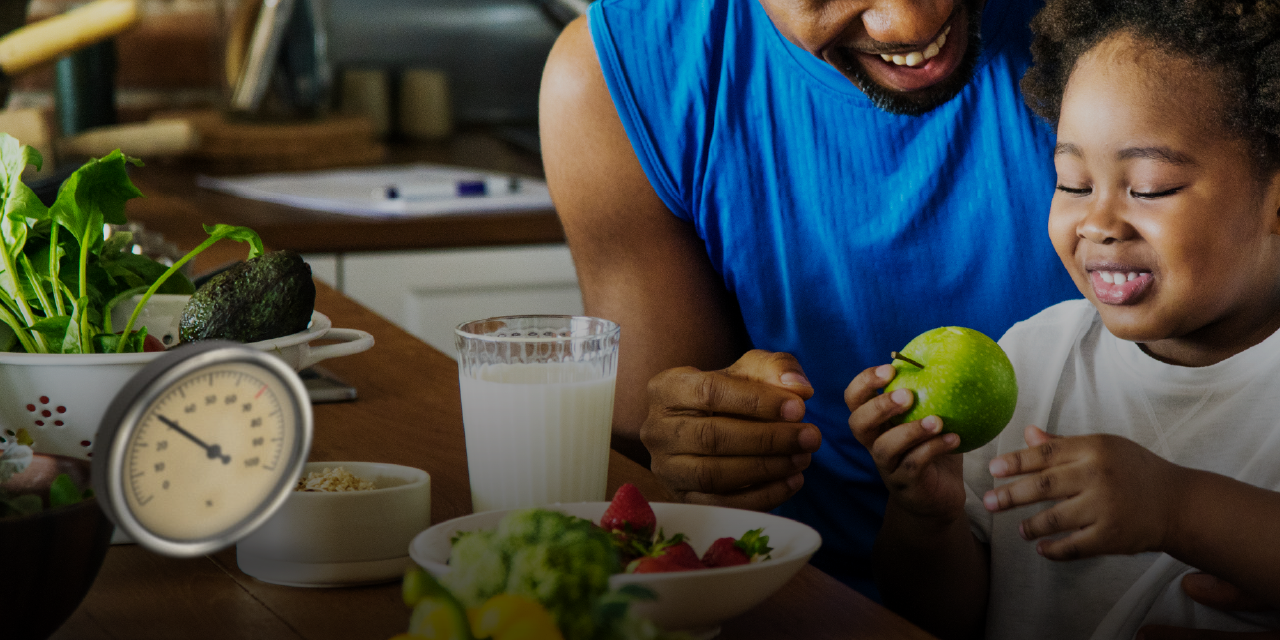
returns value=30 unit=%
